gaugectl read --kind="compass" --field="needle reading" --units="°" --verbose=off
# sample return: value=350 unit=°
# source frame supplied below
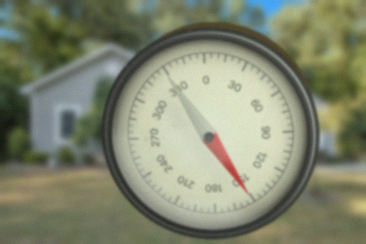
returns value=150 unit=°
